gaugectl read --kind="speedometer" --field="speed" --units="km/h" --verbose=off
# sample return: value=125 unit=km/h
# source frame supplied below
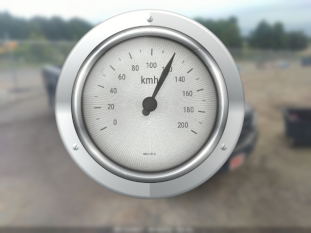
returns value=120 unit=km/h
